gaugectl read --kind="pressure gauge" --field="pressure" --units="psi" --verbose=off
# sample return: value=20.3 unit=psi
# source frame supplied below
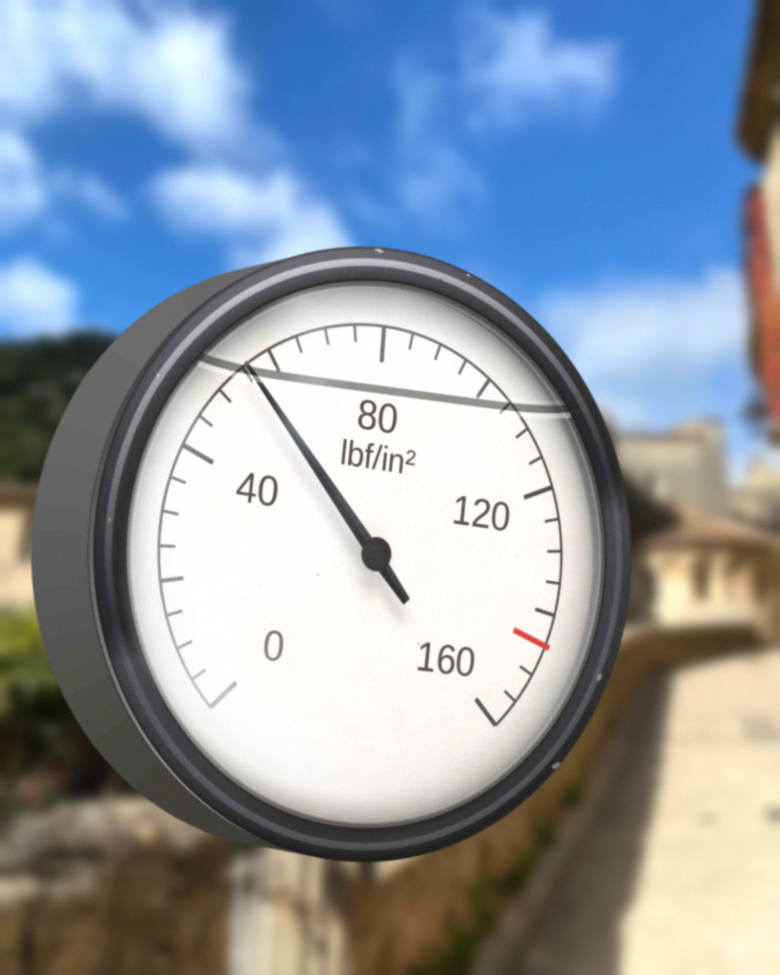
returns value=55 unit=psi
